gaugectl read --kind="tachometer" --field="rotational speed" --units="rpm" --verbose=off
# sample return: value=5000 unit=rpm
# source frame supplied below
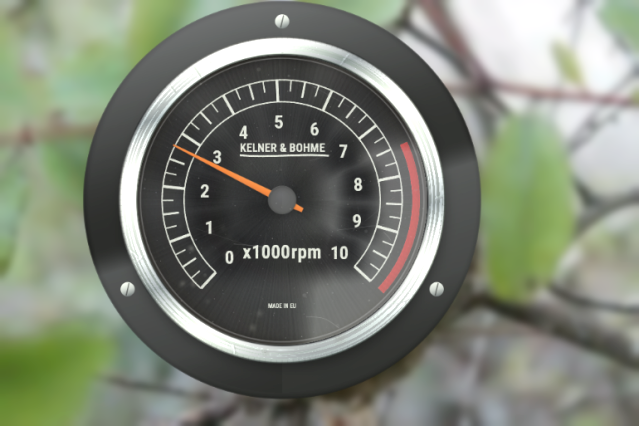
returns value=2750 unit=rpm
